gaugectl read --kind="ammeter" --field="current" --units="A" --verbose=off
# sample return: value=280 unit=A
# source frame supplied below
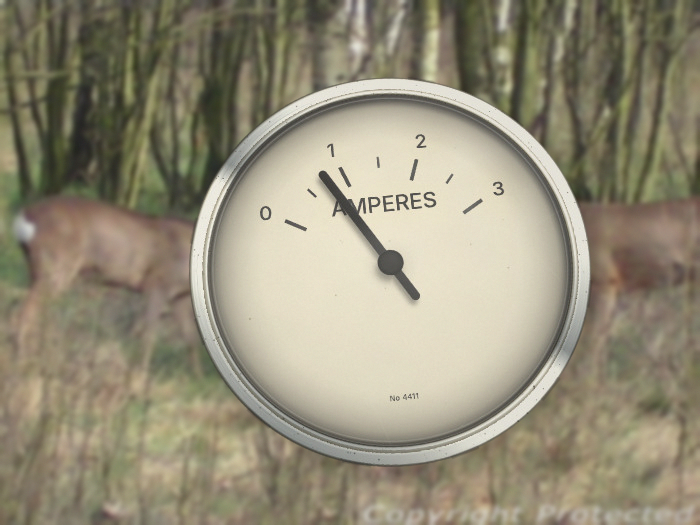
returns value=0.75 unit=A
